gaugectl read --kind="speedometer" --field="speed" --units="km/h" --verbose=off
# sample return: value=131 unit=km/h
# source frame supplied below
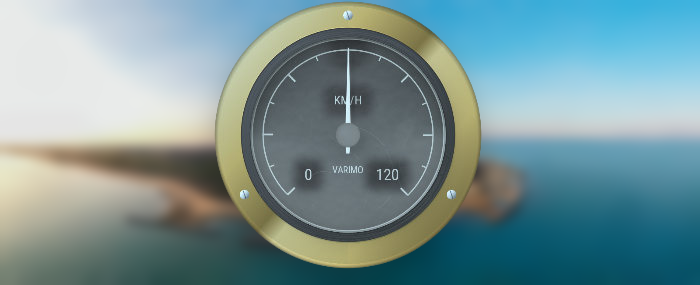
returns value=60 unit=km/h
